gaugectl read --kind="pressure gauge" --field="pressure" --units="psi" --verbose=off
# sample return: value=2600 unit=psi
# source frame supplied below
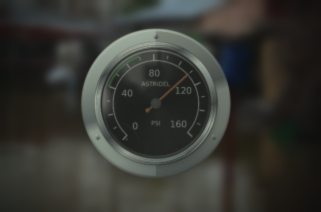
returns value=110 unit=psi
